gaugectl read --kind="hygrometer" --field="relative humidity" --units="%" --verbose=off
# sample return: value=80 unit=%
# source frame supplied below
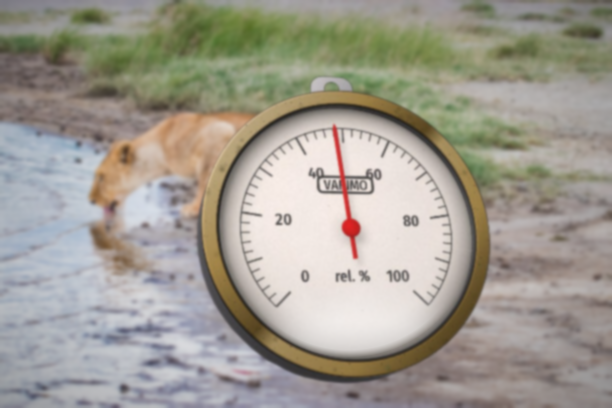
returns value=48 unit=%
